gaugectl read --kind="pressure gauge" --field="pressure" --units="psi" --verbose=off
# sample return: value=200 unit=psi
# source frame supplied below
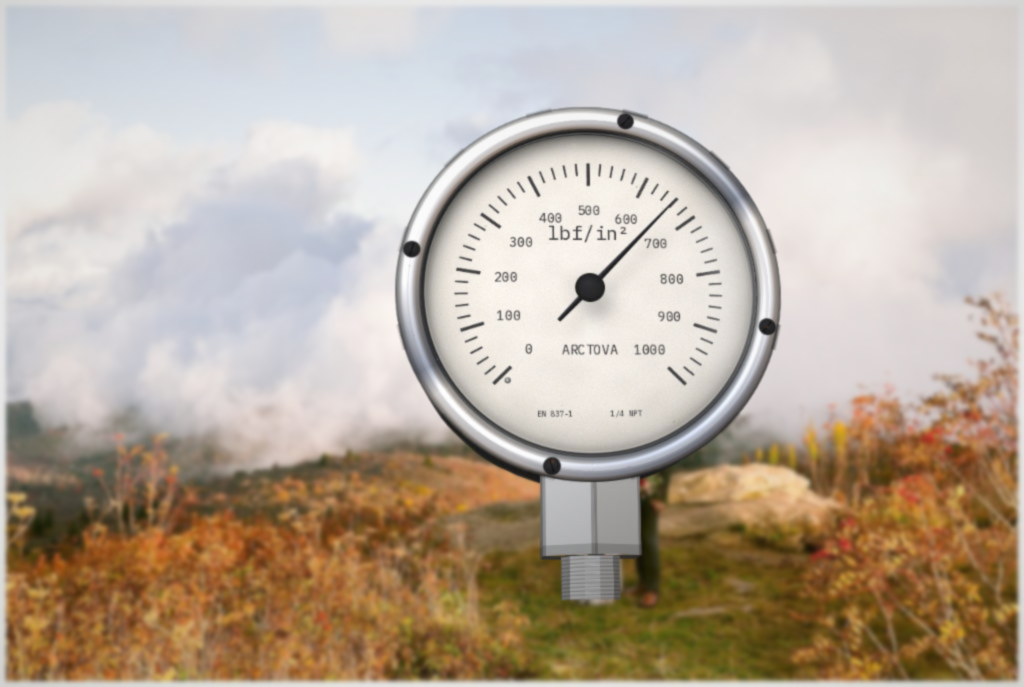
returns value=660 unit=psi
